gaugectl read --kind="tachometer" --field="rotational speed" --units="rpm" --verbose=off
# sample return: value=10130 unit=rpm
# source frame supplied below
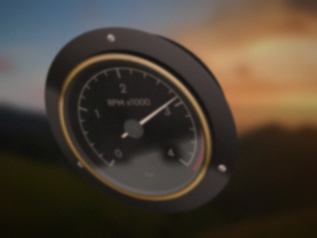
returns value=2900 unit=rpm
